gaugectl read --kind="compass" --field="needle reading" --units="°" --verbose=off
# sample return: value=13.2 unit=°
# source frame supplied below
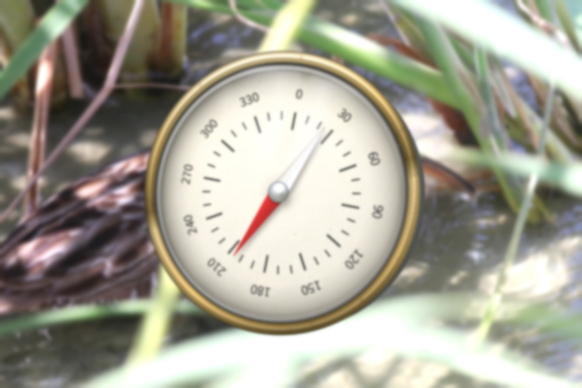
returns value=205 unit=°
